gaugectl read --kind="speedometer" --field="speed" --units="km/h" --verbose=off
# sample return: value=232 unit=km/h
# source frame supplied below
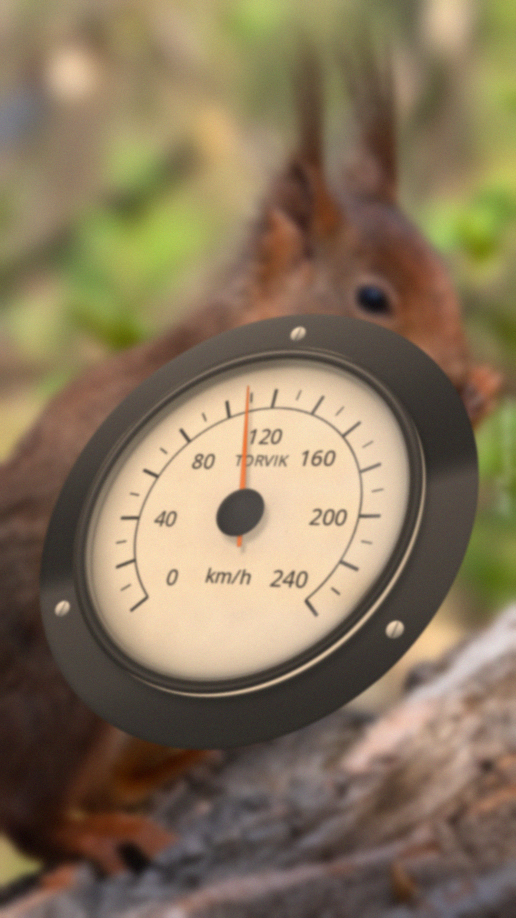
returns value=110 unit=km/h
